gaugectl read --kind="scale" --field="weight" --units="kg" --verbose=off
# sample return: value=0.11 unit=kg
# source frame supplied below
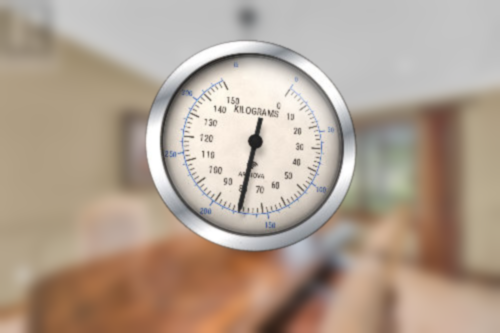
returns value=80 unit=kg
